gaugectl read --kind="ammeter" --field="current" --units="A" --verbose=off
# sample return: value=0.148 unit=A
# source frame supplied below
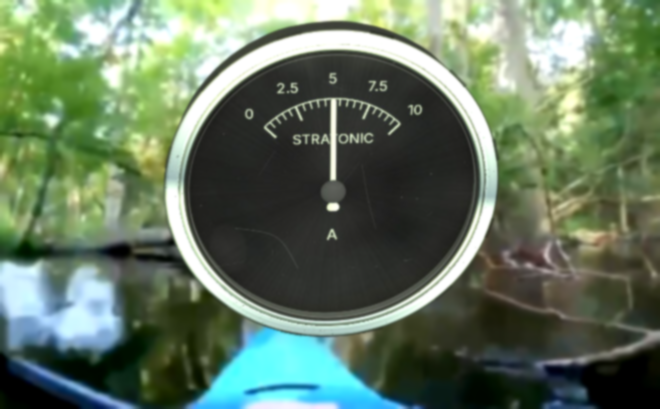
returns value=5 unit=A
